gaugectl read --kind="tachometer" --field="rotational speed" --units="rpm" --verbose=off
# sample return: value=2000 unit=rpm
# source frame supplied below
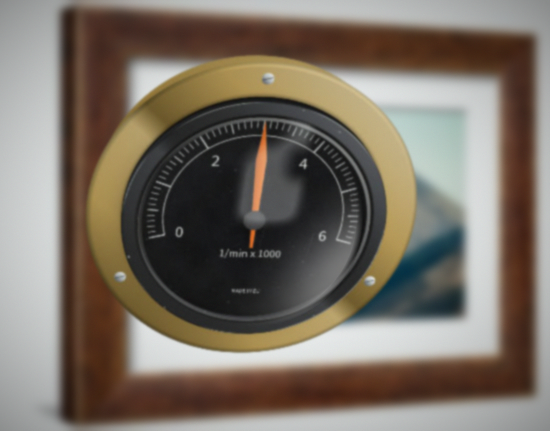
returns value=3000 unit=rpm
